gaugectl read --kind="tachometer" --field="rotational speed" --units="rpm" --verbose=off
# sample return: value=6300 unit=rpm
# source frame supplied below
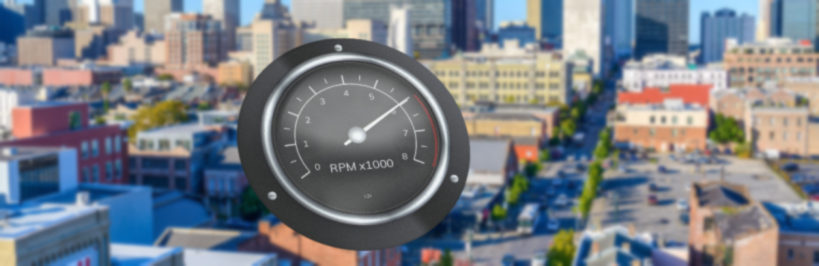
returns value=6000 unit=rpm
